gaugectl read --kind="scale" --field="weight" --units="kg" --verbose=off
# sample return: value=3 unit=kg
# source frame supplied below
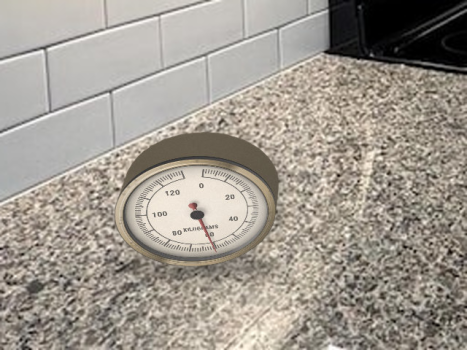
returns value=60 unit=kg
